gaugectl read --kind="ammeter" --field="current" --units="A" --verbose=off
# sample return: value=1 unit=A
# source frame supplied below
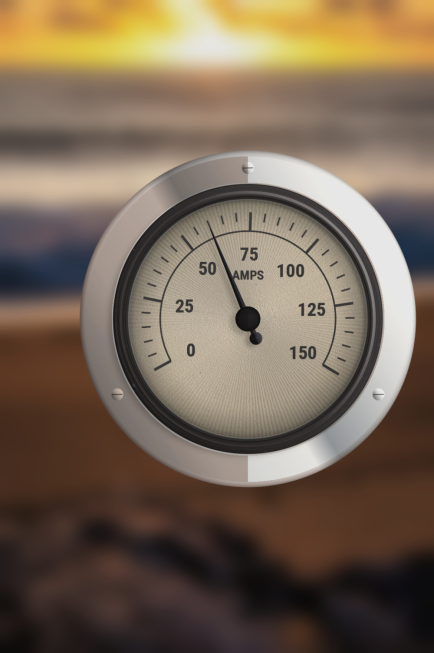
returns value=60 unit=A
